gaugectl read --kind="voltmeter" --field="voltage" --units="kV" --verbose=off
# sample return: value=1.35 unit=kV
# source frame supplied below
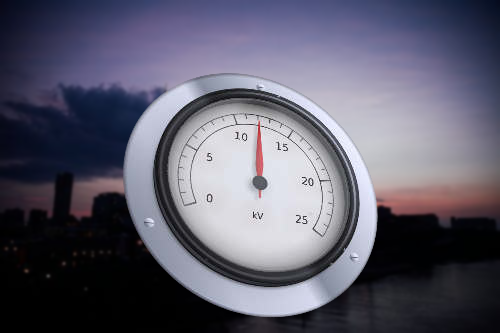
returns value=12 unit=kV
